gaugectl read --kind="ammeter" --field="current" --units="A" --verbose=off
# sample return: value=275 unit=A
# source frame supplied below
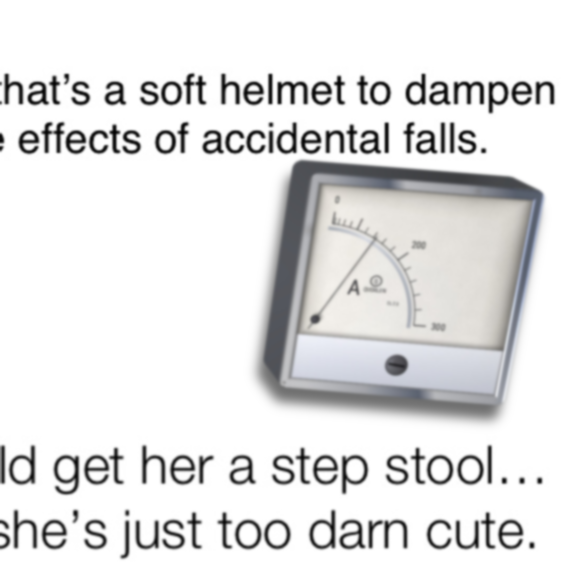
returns value=140 unit=A
